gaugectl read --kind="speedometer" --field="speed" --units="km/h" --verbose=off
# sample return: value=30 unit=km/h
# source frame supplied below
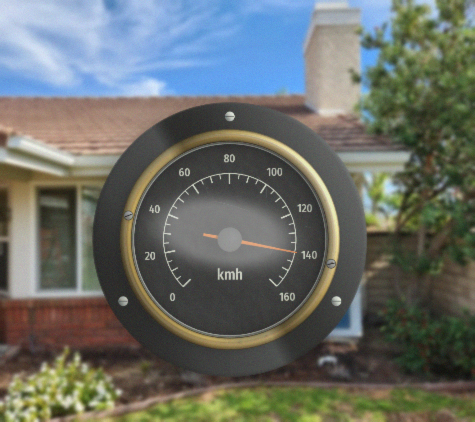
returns value=140 unit=km/h
